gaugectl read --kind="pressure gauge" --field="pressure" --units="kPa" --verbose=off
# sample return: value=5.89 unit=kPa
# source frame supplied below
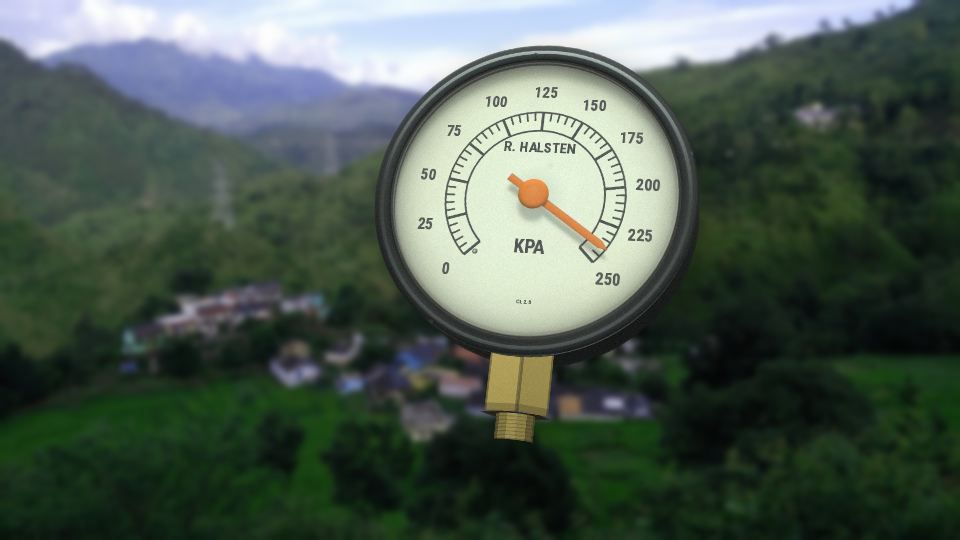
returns value=240 unit=kPa
